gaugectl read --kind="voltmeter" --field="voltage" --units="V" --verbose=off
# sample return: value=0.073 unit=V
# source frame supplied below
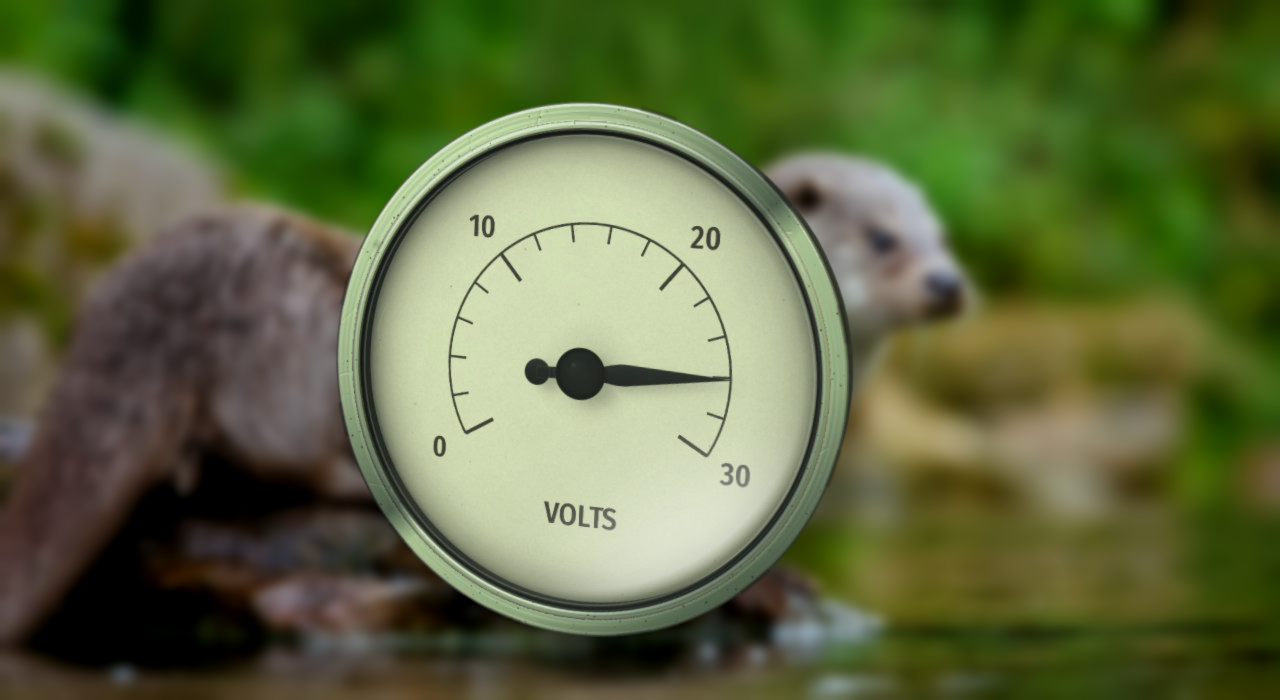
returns value=26 unit=V
